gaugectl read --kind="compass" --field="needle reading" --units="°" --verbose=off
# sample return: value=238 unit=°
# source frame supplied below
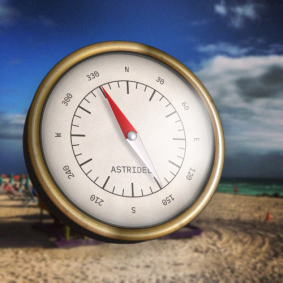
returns value=330 unit=°
